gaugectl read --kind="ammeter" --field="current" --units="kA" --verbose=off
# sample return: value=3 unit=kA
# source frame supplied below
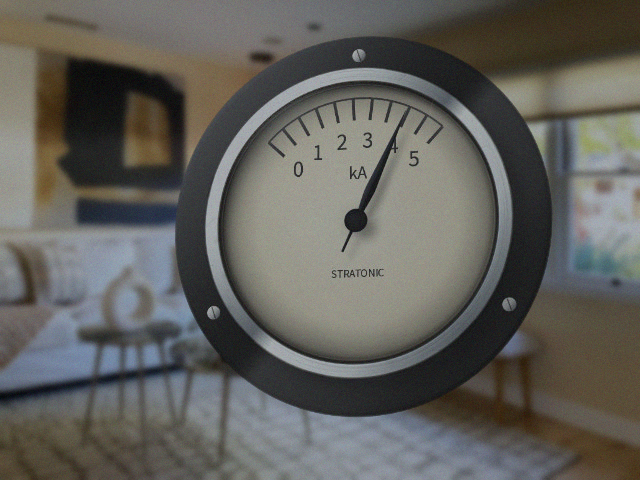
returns value=4 unit=kA
